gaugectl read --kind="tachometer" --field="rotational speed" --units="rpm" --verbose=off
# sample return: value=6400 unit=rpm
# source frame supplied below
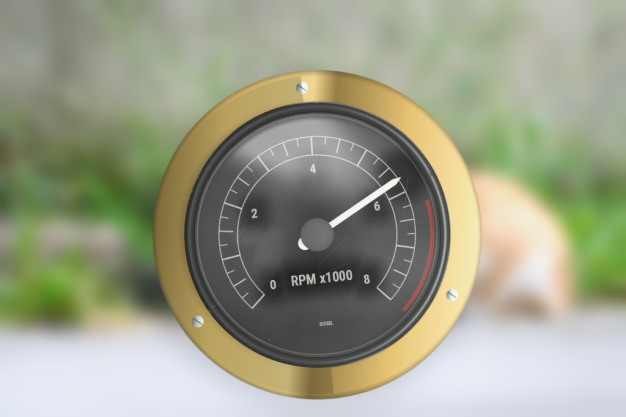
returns value=5750 unit=rpm
